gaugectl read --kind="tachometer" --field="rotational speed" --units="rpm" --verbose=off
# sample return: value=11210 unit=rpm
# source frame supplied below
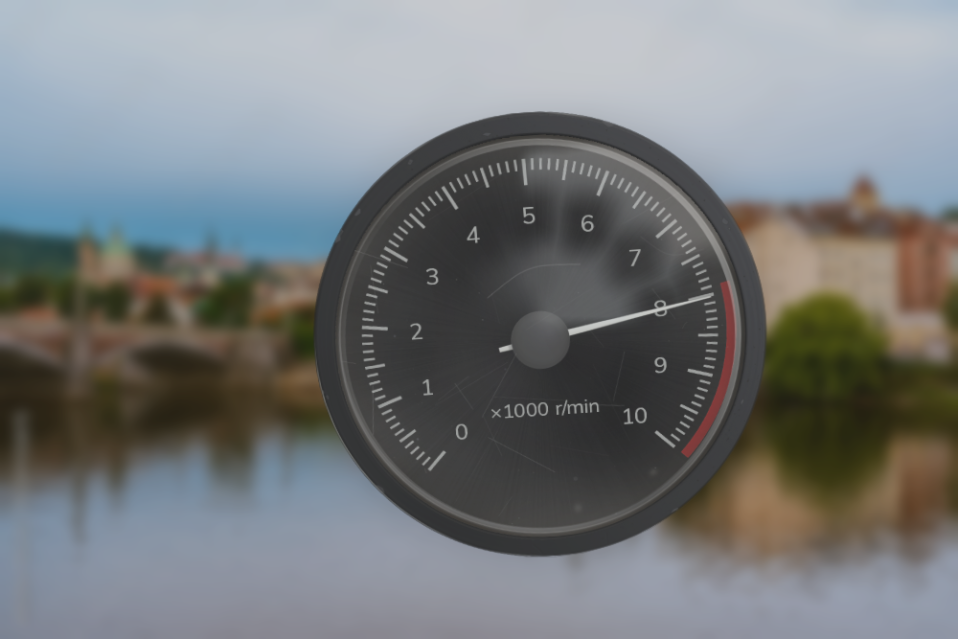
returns value=8000 unit=rpm
